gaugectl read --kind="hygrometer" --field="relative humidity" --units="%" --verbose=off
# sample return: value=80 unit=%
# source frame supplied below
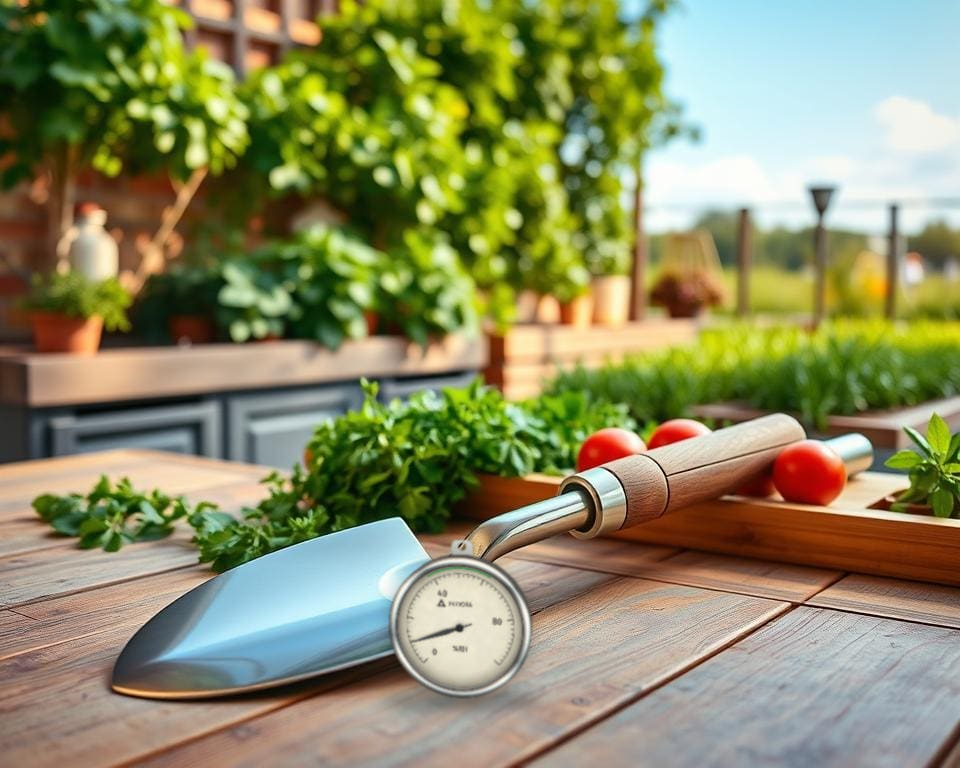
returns value=10 unit=%
